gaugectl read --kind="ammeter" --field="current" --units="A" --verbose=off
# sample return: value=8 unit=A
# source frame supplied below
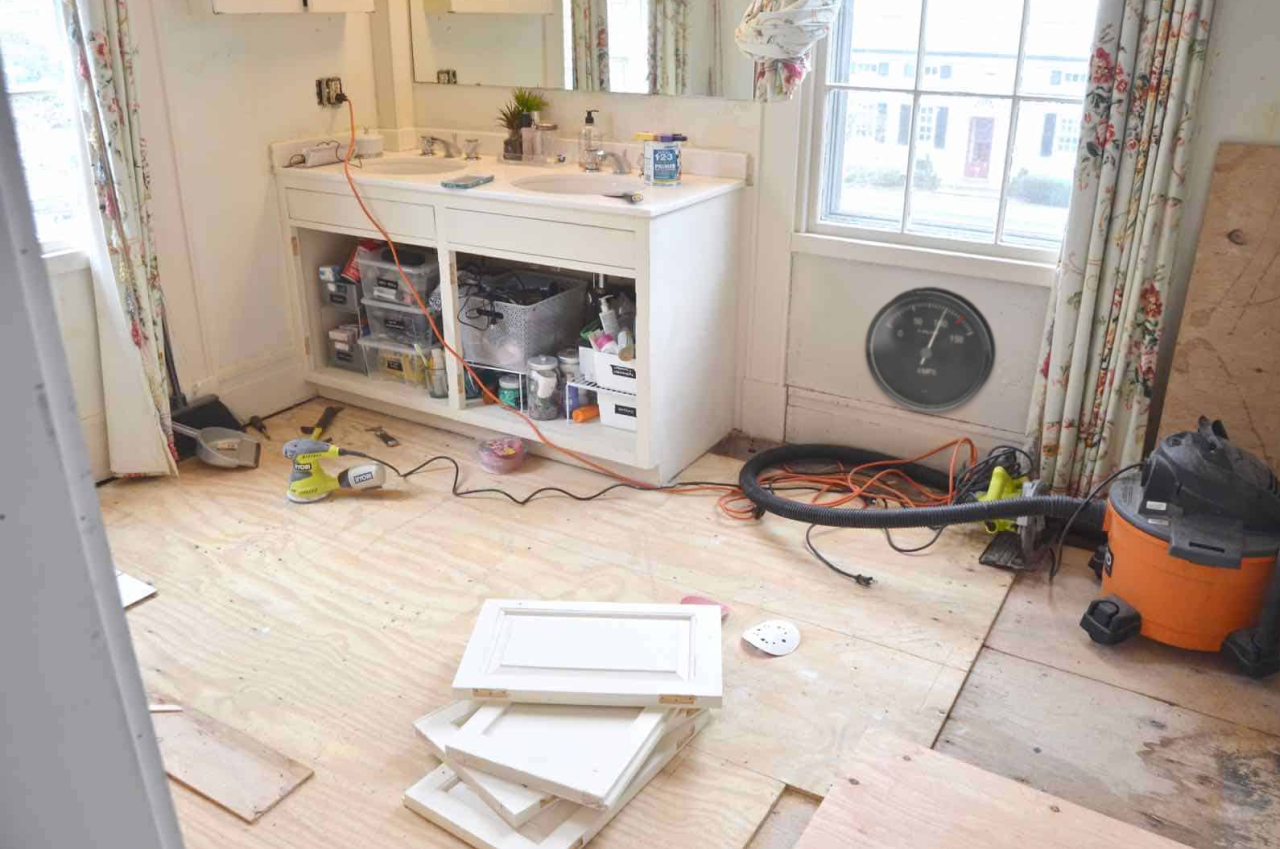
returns value=100 unit=A
